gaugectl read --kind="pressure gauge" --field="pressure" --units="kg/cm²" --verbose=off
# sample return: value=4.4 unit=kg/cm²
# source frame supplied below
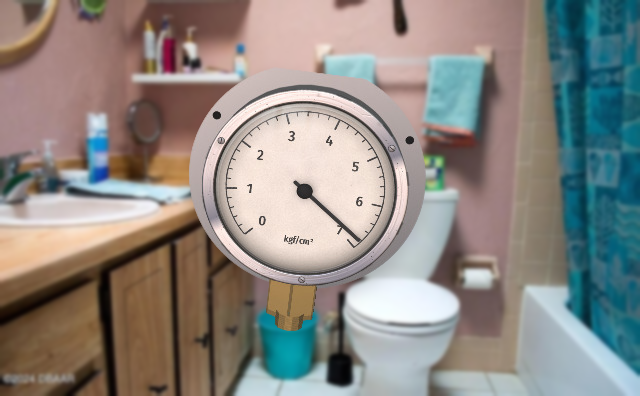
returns value=6.8 unit=kg/cm²
